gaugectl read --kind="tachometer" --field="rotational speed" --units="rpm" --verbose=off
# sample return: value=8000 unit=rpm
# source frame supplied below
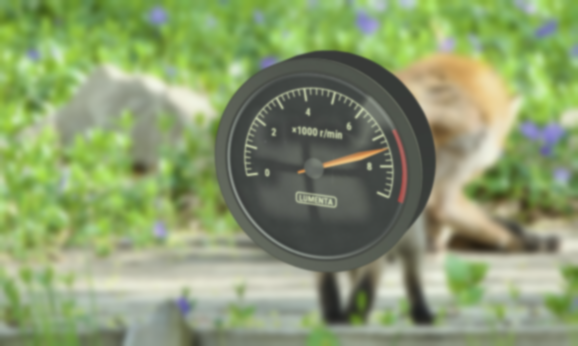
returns value=7400 unit=rpm
